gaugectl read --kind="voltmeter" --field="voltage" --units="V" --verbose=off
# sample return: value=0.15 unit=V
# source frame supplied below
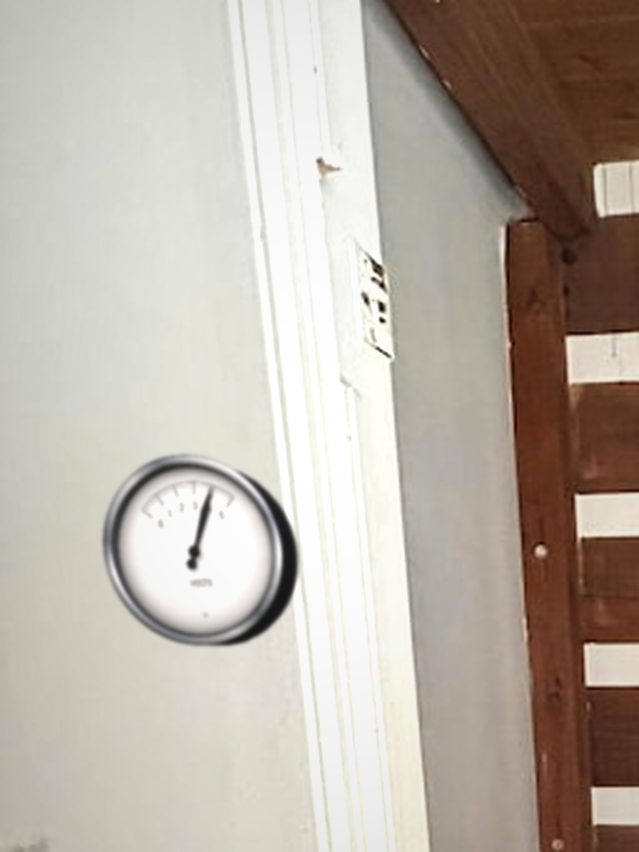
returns value=4 unit=V
